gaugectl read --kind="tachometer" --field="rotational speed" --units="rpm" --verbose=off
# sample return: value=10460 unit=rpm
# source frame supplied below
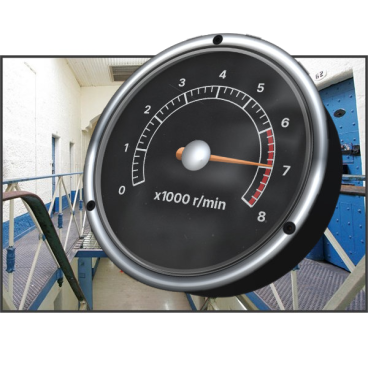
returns value=7000 unit=rpm
